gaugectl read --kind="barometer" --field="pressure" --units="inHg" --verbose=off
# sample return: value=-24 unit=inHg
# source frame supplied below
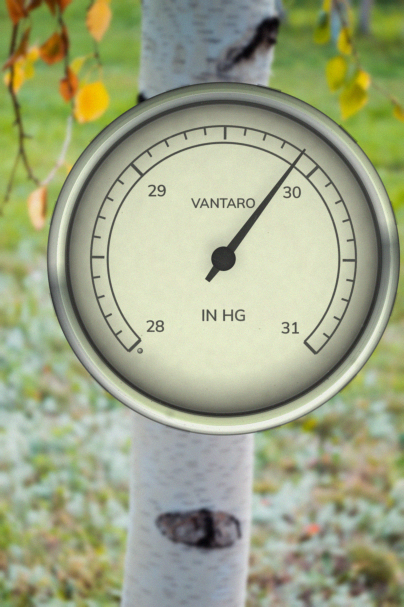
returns value=29.9 unit=inHg
